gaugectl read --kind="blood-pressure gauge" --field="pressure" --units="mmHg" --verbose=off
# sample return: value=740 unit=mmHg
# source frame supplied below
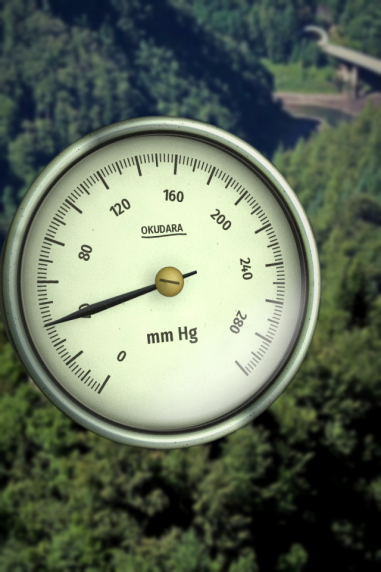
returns value=40 unit=mmHg
